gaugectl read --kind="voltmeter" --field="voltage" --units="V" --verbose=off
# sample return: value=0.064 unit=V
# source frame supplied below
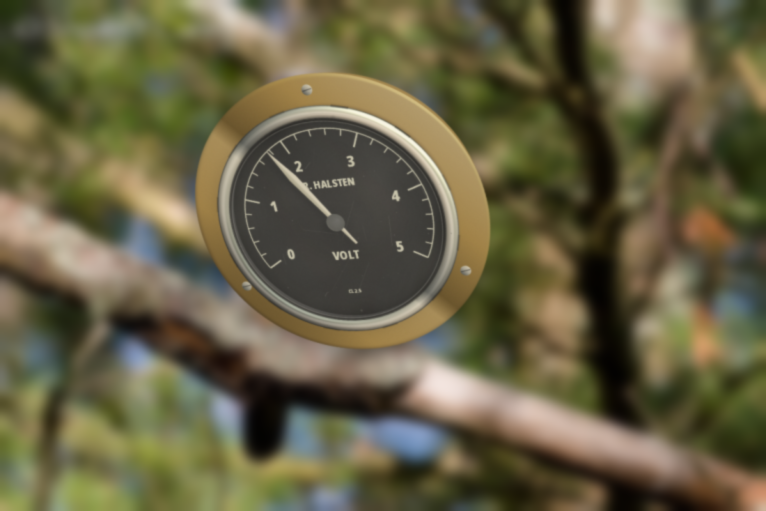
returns value=1.8 unit=V
